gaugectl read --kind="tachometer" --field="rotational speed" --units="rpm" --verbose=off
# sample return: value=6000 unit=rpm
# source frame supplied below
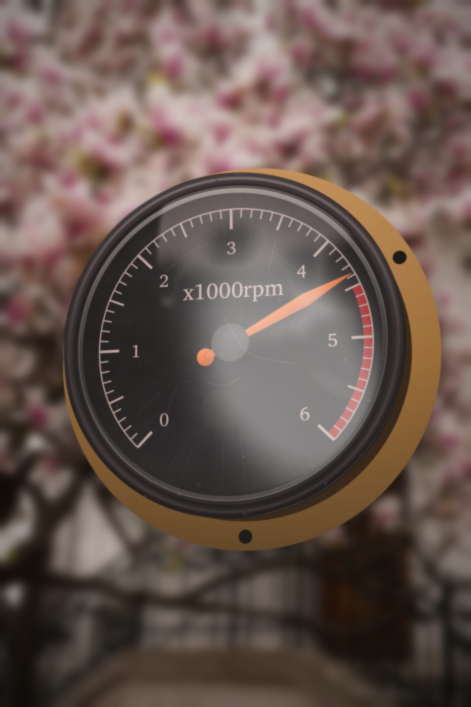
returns value=4400 unit=rpm
